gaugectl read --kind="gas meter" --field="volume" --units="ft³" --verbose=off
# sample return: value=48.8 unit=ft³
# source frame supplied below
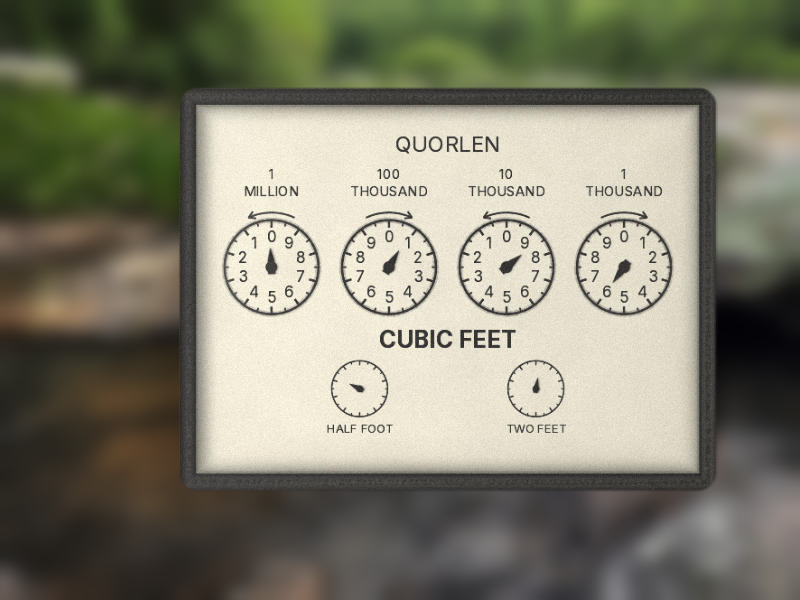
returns value=8600 unit=ft³
